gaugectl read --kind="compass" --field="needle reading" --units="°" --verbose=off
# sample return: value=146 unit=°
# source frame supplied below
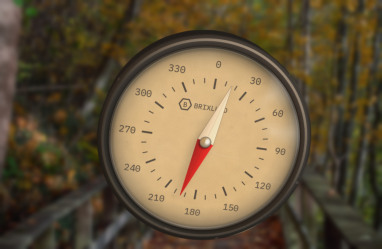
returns value=195 unit=°
